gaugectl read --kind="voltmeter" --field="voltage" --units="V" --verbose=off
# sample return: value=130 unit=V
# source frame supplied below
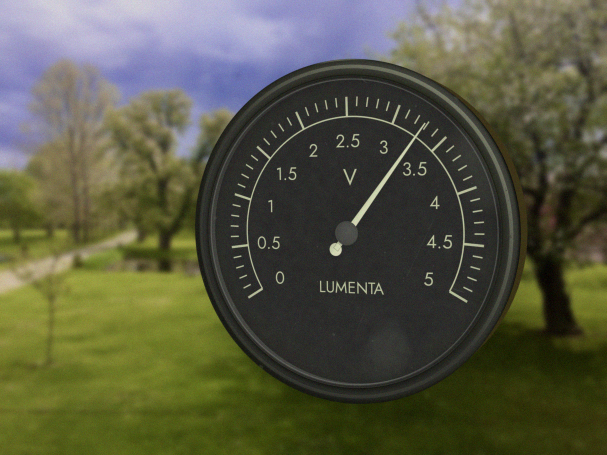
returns value=3.3 unit=V
